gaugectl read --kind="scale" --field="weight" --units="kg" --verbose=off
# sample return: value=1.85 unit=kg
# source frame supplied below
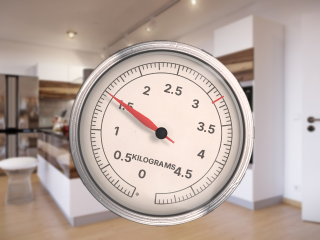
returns value=1.5 unit=kg
